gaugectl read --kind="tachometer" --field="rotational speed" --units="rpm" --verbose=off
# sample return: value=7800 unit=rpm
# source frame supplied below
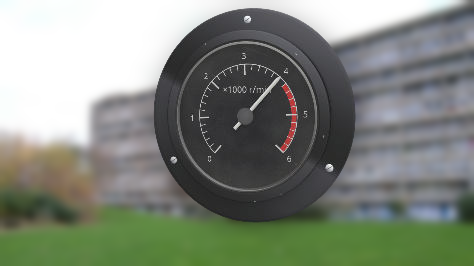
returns value=4000 unit=rpm
